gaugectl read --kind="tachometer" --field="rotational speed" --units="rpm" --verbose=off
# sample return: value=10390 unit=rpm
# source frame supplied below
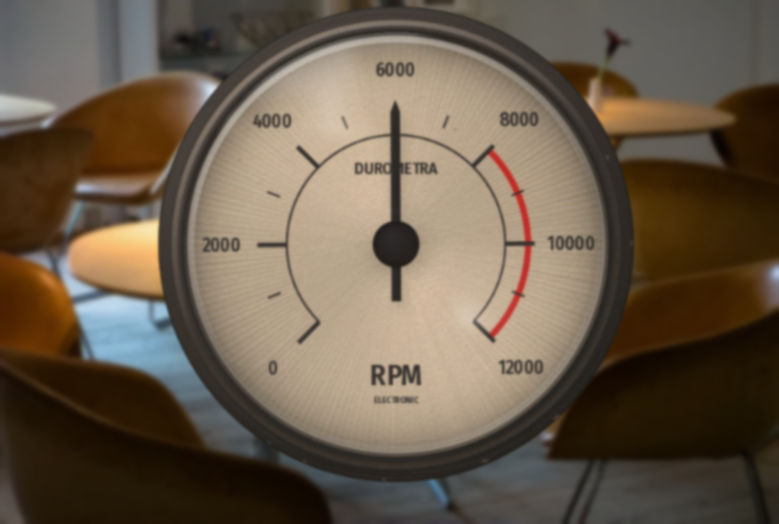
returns value=6000 unit=rpm
